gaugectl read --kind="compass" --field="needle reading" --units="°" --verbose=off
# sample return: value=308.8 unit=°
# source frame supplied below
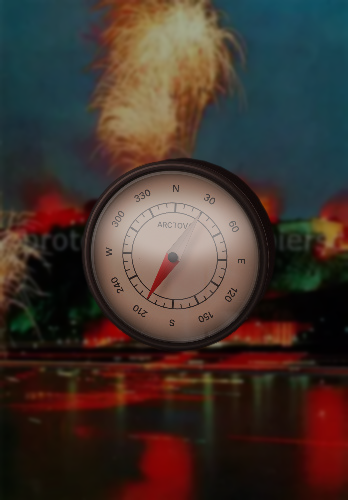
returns value=210 unit=°
